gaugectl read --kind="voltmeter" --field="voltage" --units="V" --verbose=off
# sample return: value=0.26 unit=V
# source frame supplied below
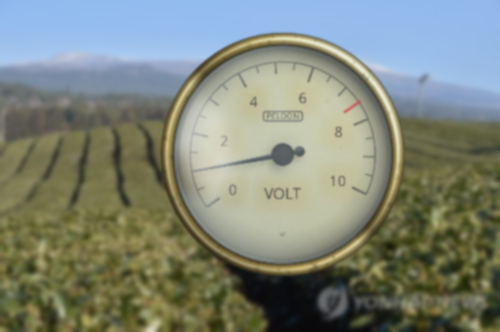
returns value=1 unit=V
